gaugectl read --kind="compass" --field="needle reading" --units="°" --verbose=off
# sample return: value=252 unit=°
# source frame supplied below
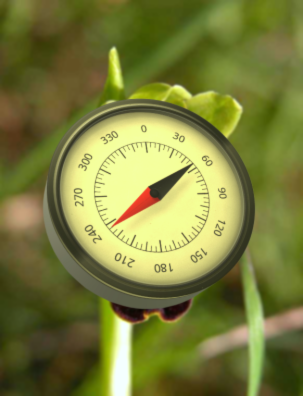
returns value=235 unit=°
